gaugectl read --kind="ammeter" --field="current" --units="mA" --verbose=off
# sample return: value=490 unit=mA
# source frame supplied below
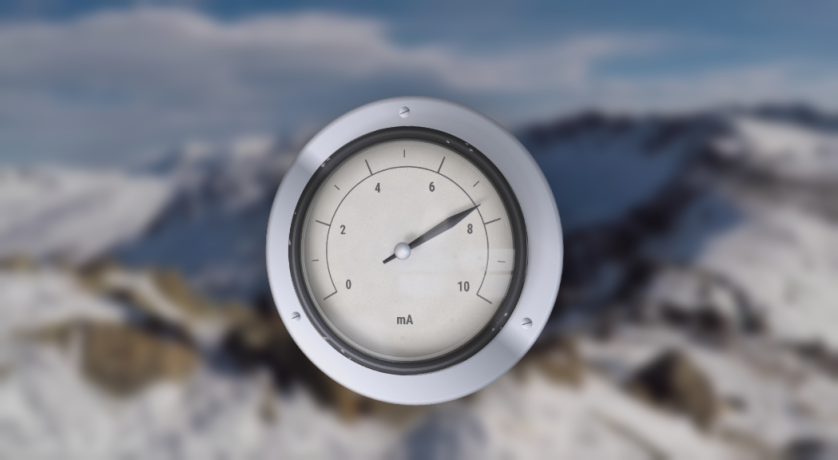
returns value=7.5 unit=mA
